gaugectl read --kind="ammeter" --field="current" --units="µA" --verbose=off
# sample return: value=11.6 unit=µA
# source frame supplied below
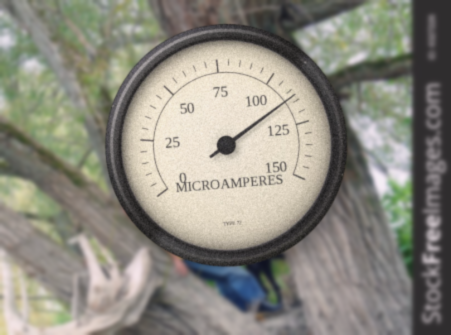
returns value=112.5 unit=µA
